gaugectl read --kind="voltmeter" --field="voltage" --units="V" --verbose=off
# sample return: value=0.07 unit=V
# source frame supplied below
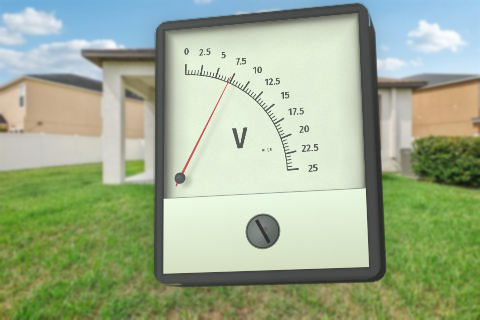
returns value=7.5 unit=V
